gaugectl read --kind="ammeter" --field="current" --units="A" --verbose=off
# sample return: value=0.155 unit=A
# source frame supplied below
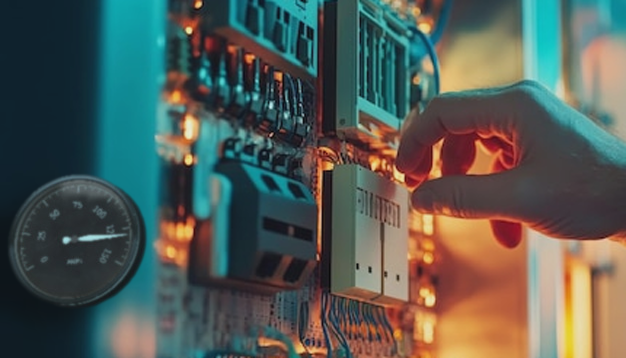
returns value=130 unit=A
